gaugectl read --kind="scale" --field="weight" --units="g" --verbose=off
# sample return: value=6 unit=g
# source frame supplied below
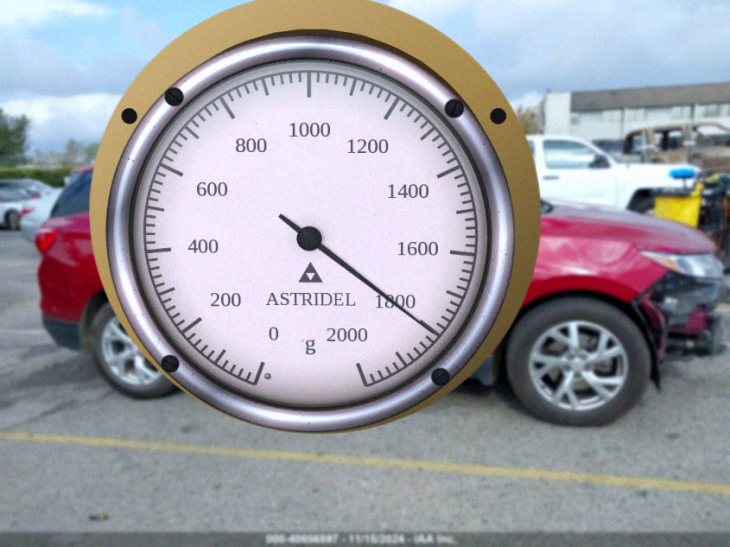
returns value=1800 unit=g
